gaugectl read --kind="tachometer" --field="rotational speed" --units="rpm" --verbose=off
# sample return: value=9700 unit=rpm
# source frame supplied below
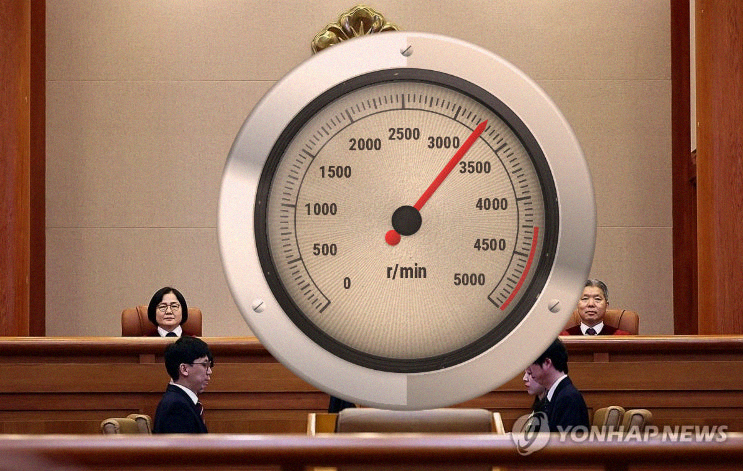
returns value=3250 unit=rpm
